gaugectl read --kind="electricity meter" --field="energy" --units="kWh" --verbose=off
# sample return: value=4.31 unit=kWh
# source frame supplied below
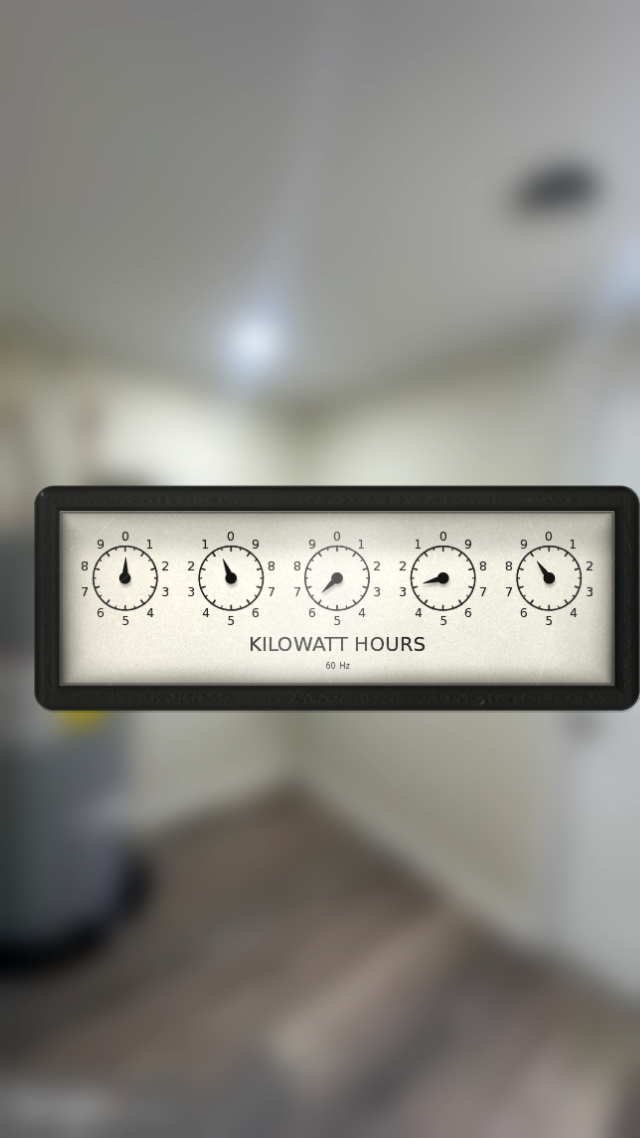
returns value=629 unit=kWh
